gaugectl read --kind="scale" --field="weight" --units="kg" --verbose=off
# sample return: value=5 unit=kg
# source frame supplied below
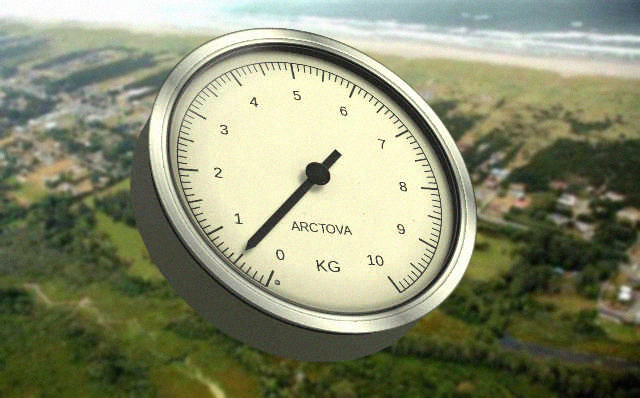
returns value=0.5 unit=kg
